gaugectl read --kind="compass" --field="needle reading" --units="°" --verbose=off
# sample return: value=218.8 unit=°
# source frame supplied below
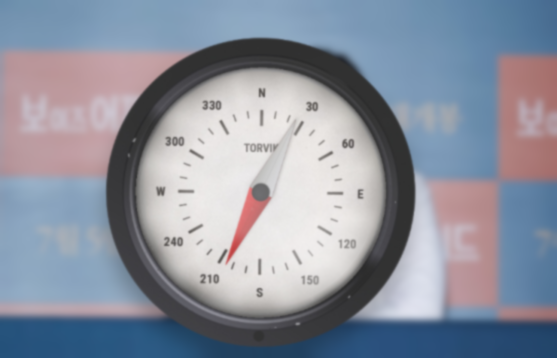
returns value=205 unit=°
